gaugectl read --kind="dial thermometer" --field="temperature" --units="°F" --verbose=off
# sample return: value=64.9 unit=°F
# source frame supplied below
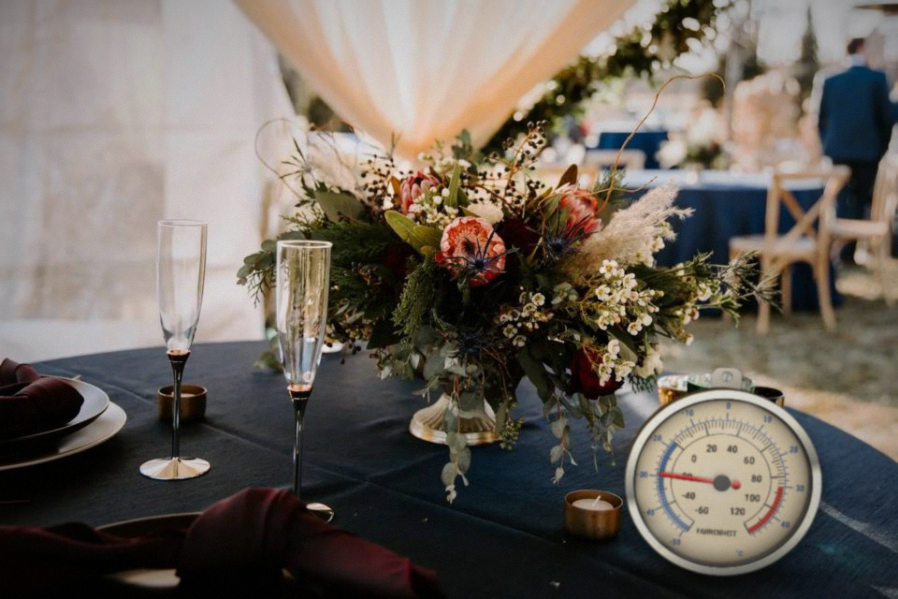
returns value=-20 unit=°F
